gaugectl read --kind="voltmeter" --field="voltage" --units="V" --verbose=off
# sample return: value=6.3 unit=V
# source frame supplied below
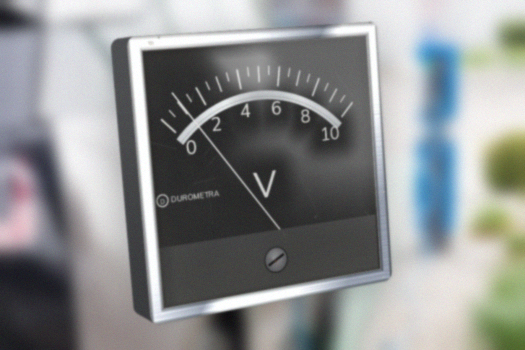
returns value=1 unit=V
